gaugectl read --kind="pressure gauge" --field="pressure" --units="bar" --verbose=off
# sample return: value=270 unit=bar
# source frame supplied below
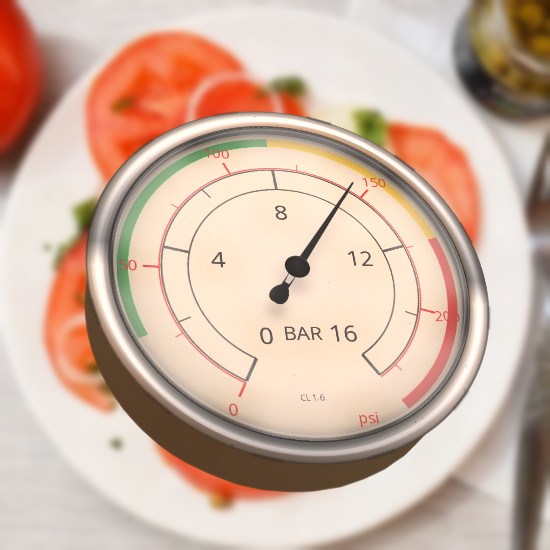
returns value=10 unit=bar
